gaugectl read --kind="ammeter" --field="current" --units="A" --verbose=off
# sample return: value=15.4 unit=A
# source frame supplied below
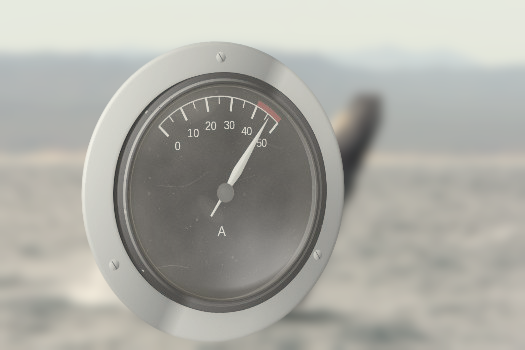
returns value=45 unit=A
